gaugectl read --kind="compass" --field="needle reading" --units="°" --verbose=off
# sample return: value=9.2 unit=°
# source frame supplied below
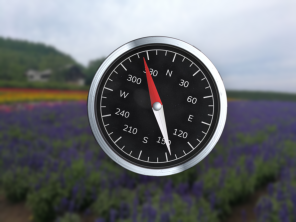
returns value=325 unit=°
